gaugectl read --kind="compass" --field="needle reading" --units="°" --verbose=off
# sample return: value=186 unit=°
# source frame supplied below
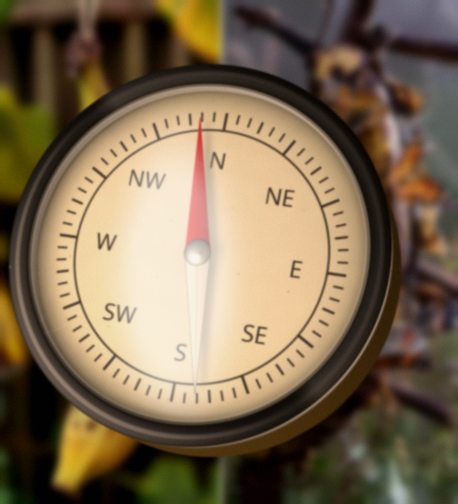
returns value=350 unit=°
